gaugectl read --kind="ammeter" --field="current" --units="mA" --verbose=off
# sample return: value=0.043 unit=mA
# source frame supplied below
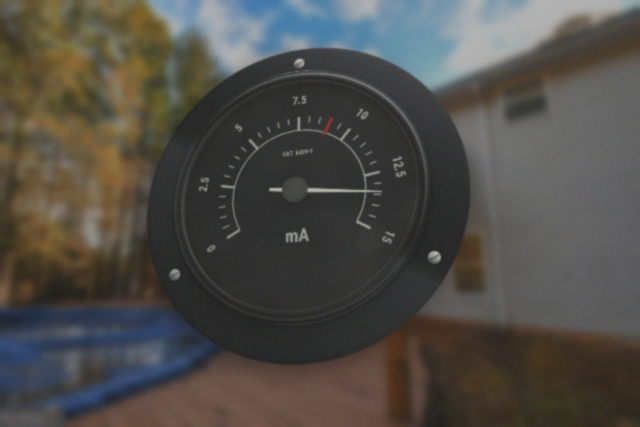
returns value=13.5 unit=mA
